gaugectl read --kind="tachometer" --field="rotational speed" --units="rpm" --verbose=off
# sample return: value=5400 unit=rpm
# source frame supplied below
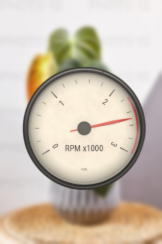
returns value=2500 unit=rpm
